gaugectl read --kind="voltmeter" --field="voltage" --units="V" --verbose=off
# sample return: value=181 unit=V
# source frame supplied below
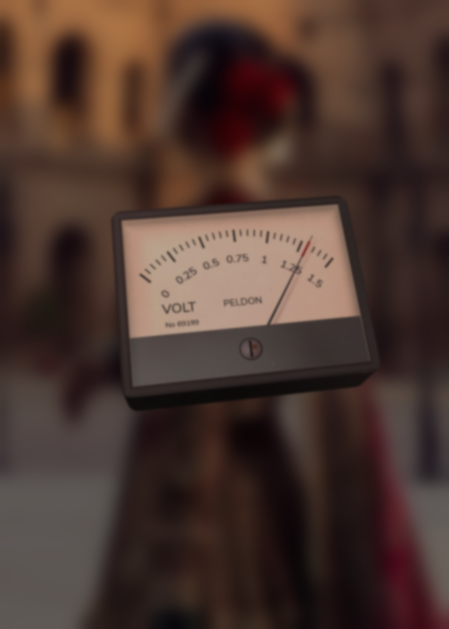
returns value=1.3 unit=V
